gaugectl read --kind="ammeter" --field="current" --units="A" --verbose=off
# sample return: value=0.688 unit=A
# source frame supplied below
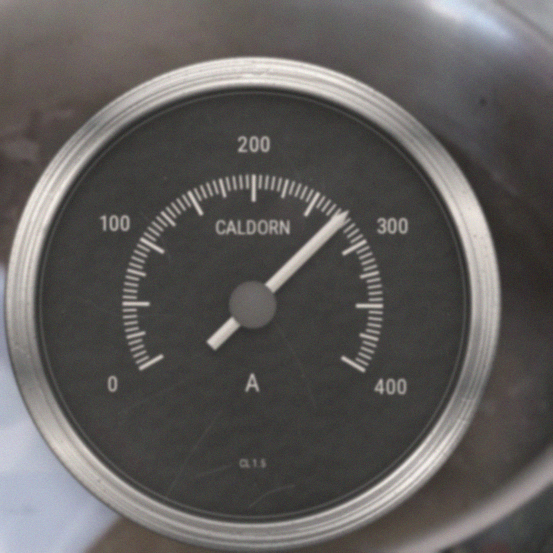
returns value=275 unit=A
